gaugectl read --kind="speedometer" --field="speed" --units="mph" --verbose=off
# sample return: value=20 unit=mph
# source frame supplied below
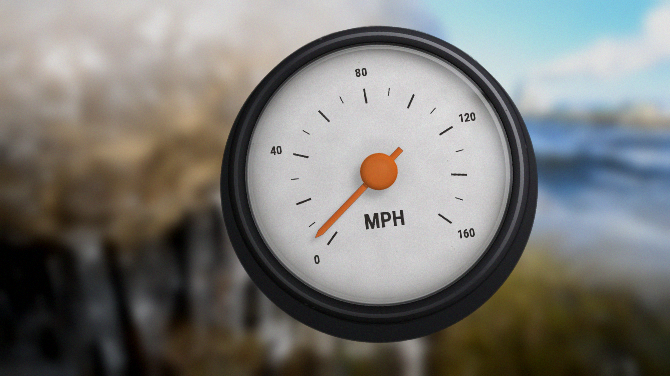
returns value=5 unit=mph
